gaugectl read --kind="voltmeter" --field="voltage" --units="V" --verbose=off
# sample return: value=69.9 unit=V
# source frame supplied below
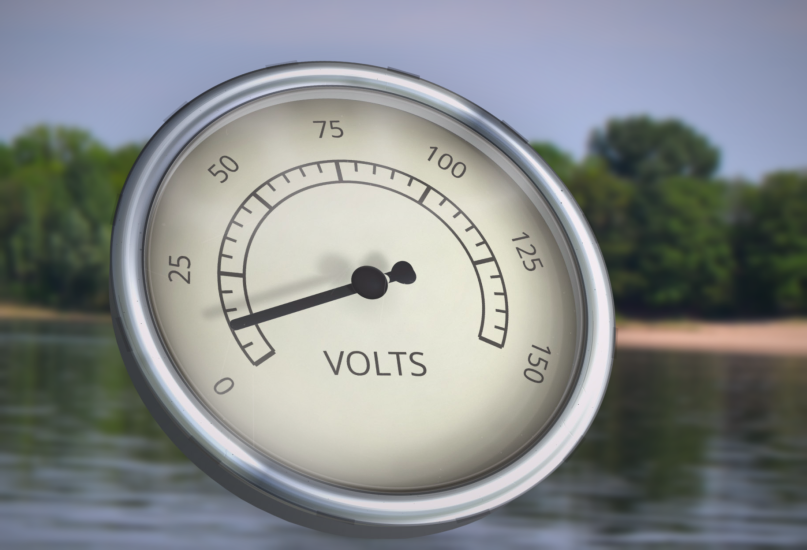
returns value=10 unit=V
